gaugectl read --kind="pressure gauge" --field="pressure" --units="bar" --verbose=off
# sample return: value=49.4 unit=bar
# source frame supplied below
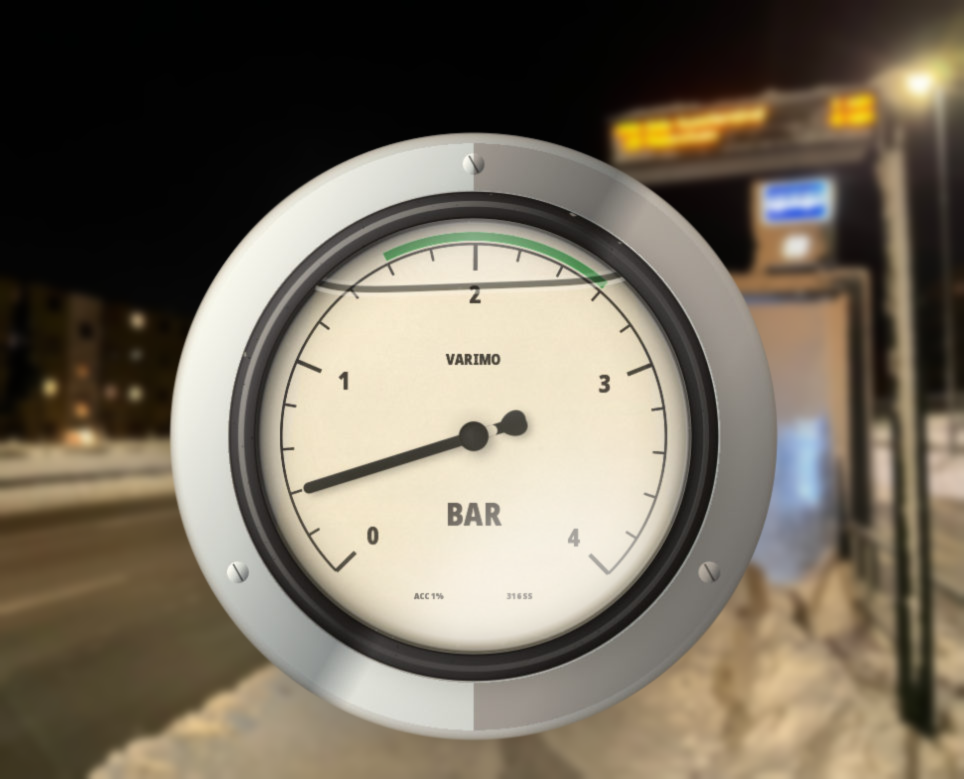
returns value=0.4 unit=bar
